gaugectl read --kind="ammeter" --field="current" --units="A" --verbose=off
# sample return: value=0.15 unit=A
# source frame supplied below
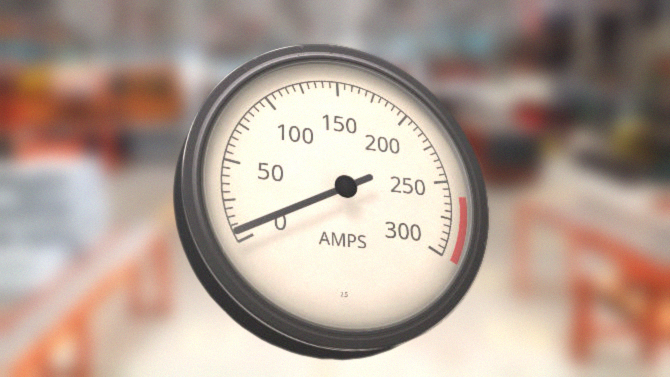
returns value=5 unit=A
